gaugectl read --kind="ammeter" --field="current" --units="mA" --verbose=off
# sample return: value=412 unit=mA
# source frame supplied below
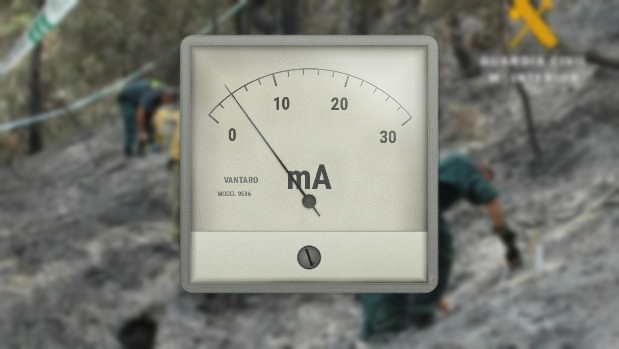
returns value=4 unit=mA
